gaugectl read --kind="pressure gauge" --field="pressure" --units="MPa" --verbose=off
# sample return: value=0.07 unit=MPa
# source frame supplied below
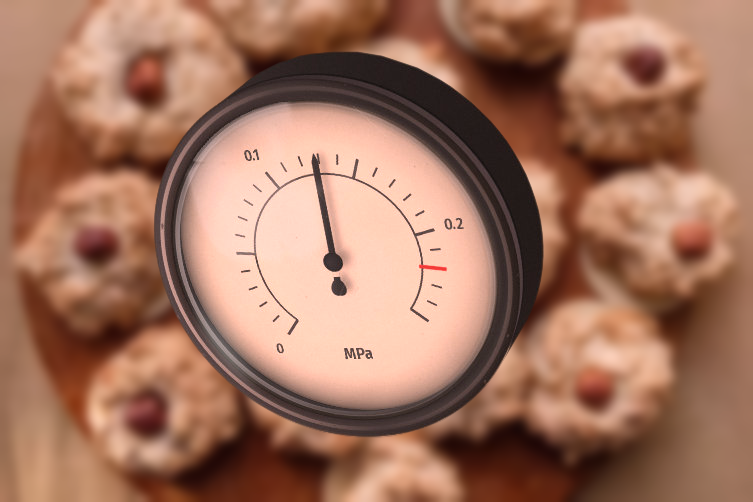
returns value=0.13 unit=MPa
